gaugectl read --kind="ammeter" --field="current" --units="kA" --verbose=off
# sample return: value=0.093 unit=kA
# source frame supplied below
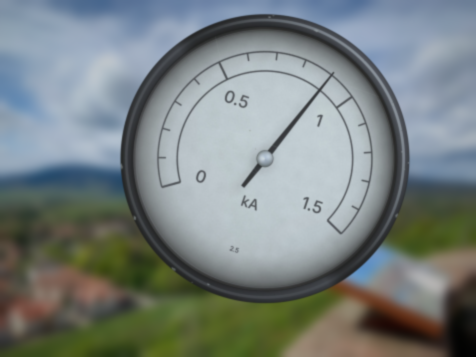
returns value=0.9 unit=kA
